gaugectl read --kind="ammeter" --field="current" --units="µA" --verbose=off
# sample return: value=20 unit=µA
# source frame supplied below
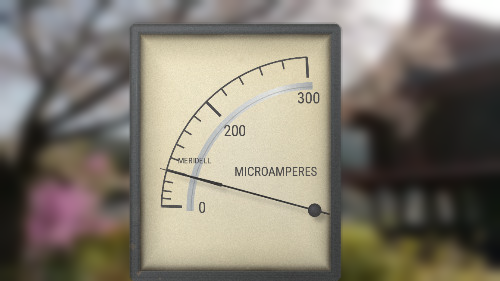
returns value=100 unit=µA
